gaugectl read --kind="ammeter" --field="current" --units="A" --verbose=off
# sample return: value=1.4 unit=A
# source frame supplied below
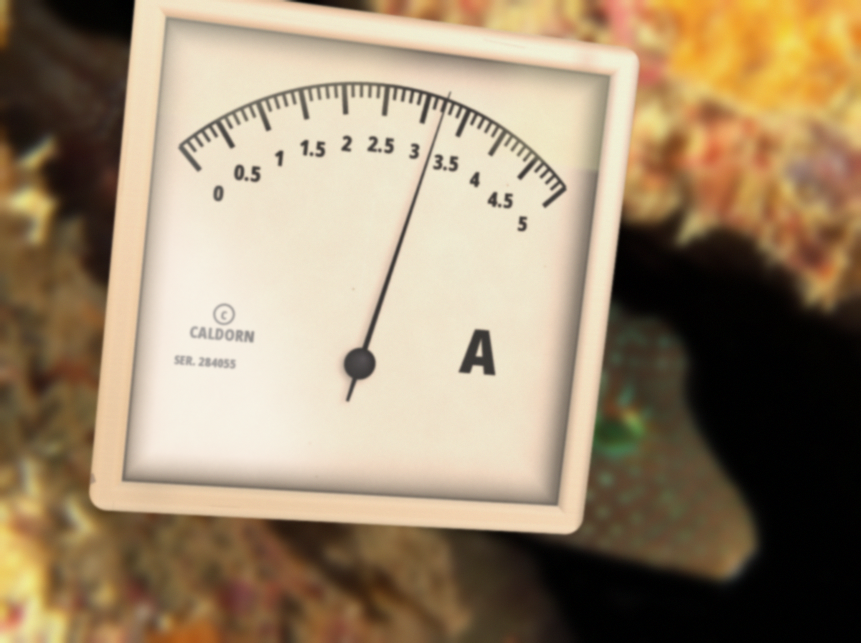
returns value=3.2 unit=A
